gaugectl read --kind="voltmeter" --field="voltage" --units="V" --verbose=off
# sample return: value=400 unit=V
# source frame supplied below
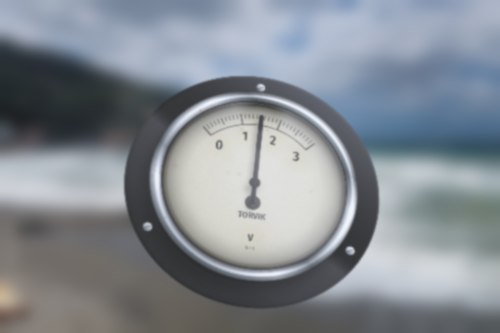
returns value=1.5 unit=V
